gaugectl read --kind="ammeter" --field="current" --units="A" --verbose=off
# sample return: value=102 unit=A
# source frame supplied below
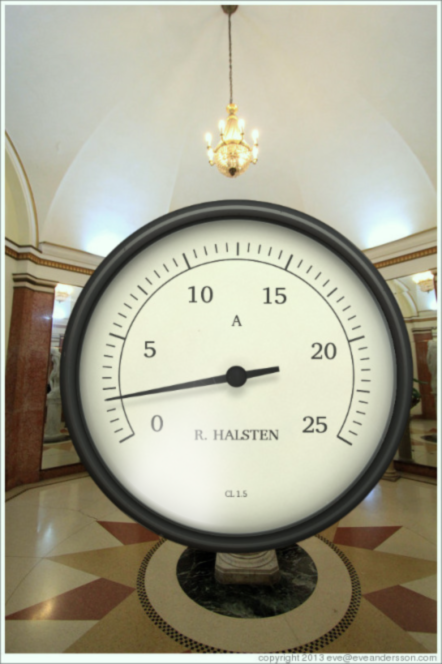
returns value=2 unit=A
